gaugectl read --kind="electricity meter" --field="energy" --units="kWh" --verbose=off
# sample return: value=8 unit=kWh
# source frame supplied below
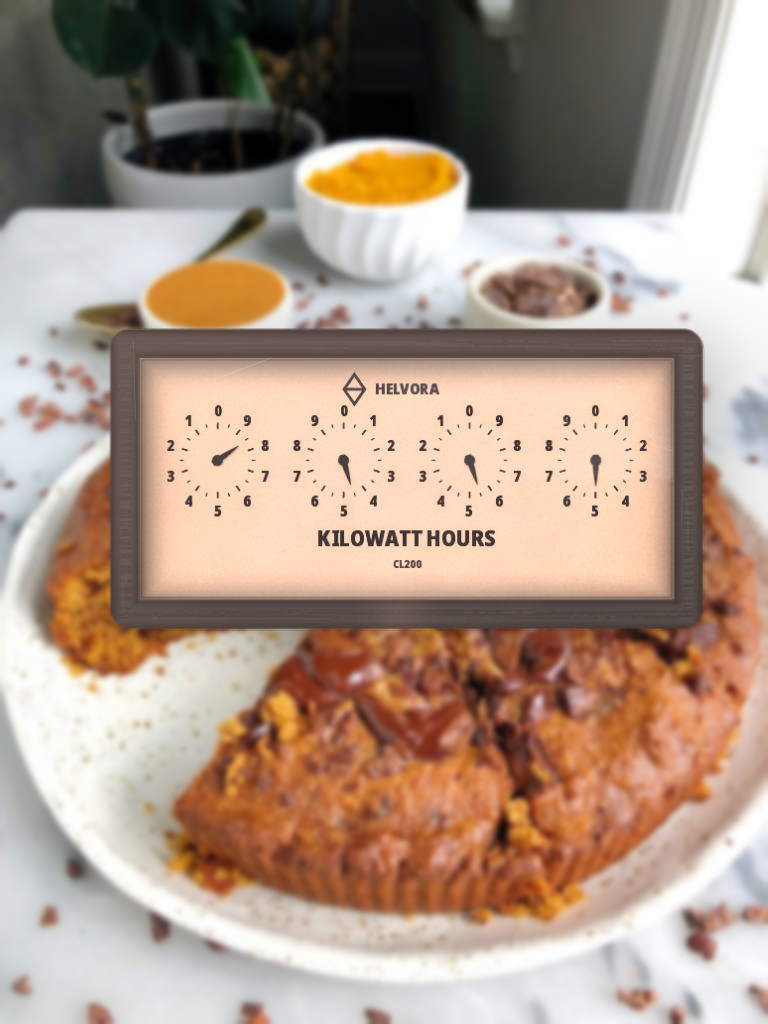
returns value=8455 unit=kWh
